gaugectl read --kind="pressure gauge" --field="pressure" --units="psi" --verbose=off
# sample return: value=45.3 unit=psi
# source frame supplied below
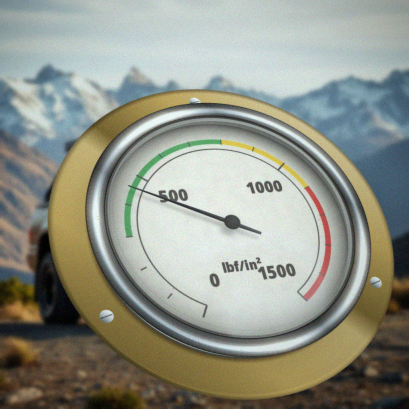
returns value=450 unit=psi
